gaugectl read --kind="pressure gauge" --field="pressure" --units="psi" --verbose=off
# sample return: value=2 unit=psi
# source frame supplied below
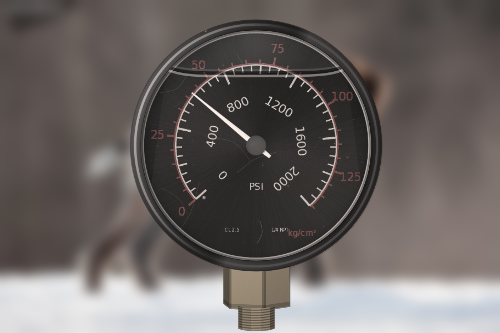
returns value=600 unit=psi
